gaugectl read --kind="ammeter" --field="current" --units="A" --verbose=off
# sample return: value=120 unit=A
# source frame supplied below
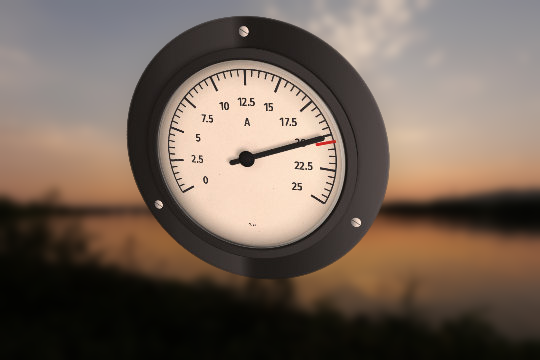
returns value=20 unit=A
